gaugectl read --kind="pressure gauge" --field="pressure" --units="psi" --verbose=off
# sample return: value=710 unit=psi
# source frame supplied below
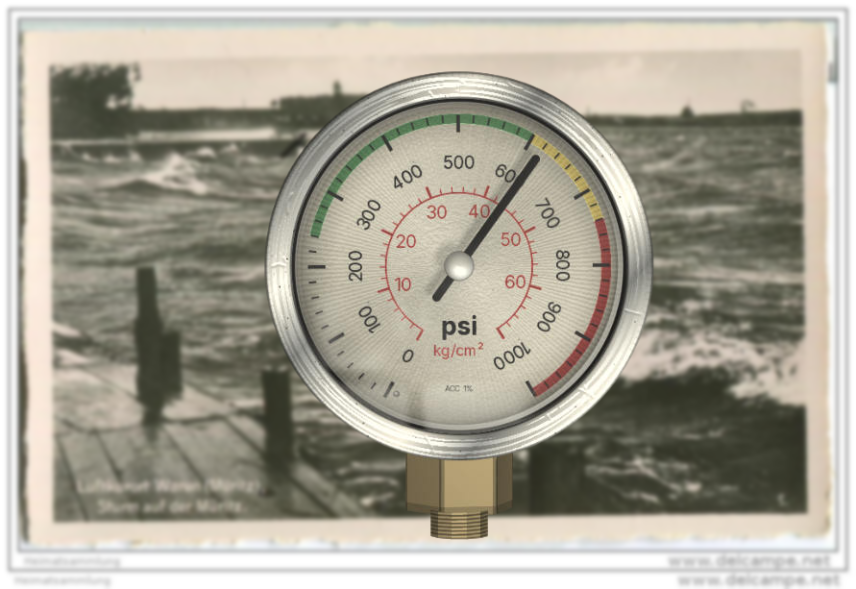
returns value=620 unit=psi
